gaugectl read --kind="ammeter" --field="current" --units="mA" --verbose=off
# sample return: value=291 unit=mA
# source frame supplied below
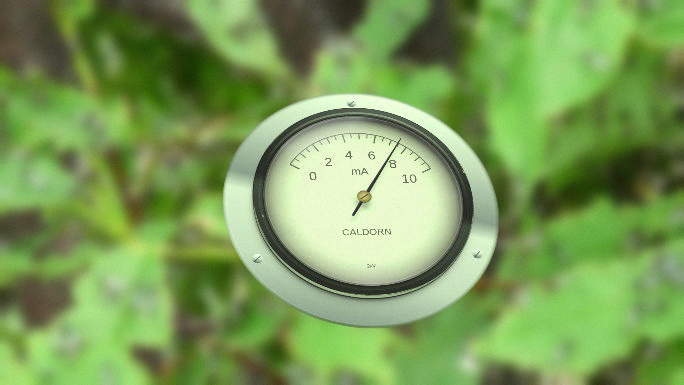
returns value=7.5 unit=mA
